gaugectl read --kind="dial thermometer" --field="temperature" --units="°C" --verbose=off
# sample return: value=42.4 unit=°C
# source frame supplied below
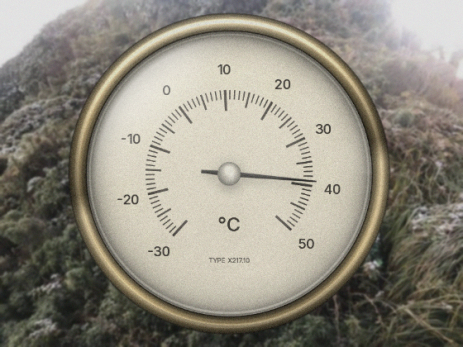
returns value=39 unit=°C
